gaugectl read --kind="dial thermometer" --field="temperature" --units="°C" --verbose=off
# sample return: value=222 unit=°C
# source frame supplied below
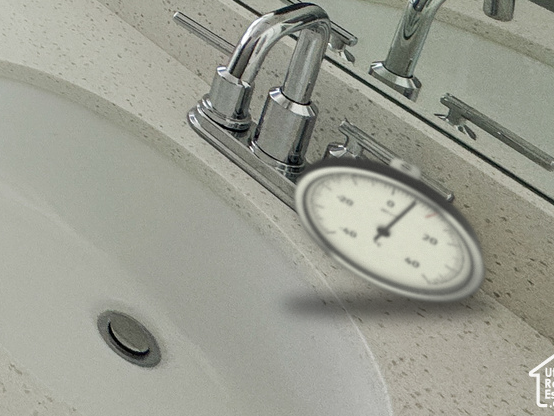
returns value=5 unit=°C
